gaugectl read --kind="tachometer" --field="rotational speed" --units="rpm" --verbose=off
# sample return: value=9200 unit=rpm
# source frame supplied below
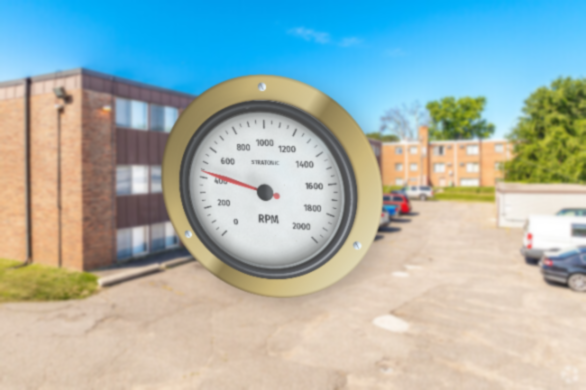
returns value=450 unit=rpm
